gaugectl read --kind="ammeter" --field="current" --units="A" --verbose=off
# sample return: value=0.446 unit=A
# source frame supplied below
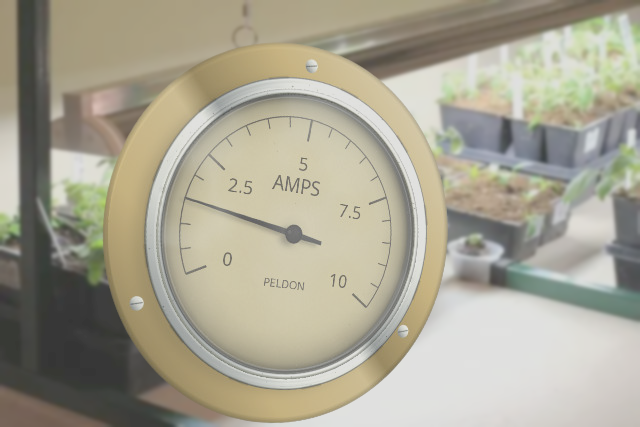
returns value=1.5 unit=A
